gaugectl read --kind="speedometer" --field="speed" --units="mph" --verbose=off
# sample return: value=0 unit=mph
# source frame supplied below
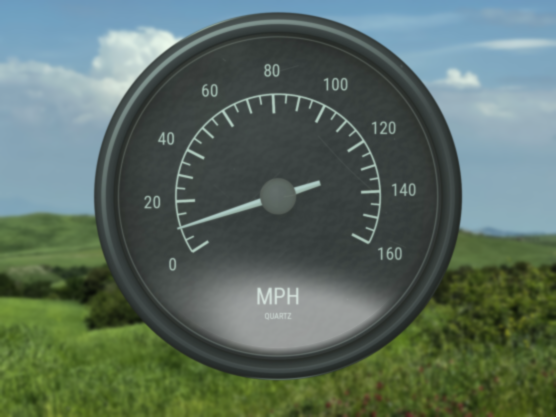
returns value=10 unit=mph
